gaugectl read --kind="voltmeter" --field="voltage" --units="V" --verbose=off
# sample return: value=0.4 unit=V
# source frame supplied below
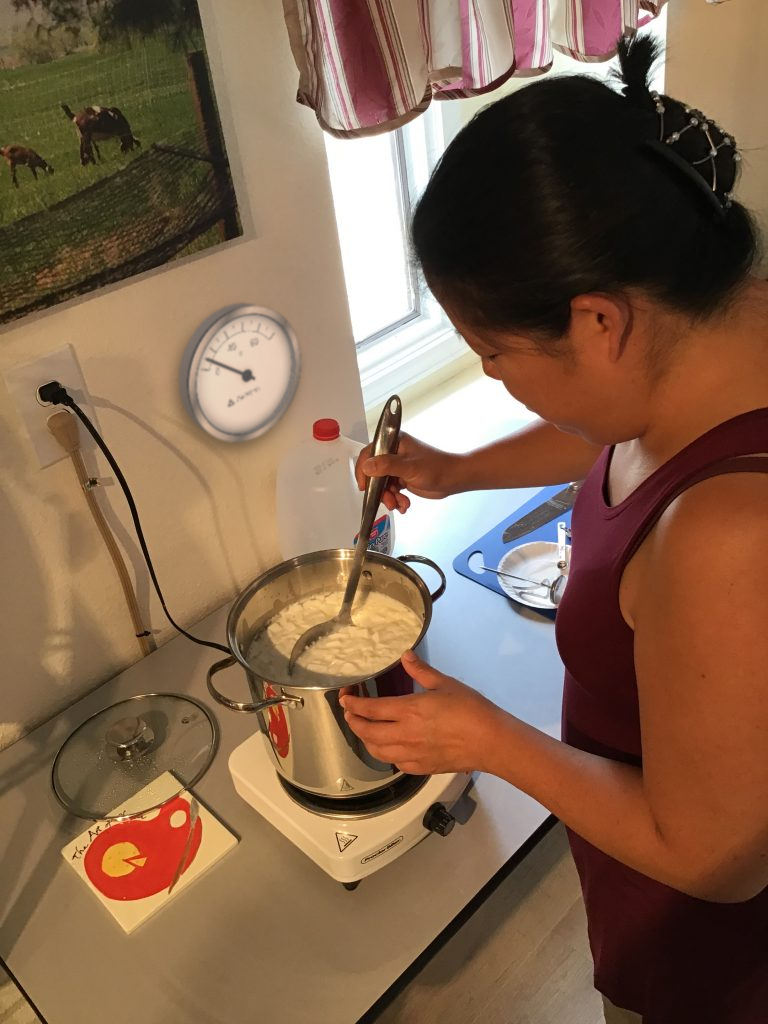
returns value=10 unit=V
